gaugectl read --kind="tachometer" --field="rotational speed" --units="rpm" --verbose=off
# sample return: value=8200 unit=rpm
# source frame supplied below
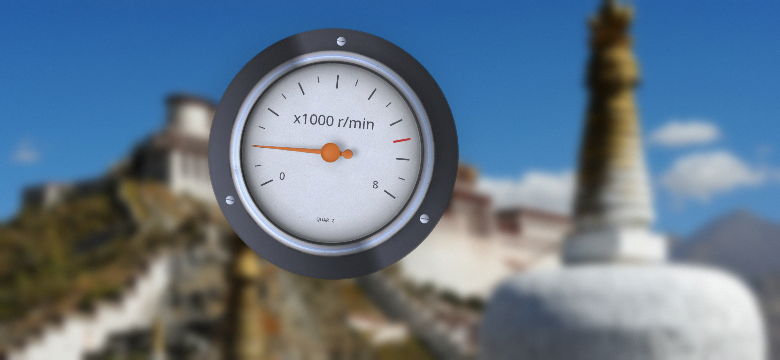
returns value=1000 unit=rpm
